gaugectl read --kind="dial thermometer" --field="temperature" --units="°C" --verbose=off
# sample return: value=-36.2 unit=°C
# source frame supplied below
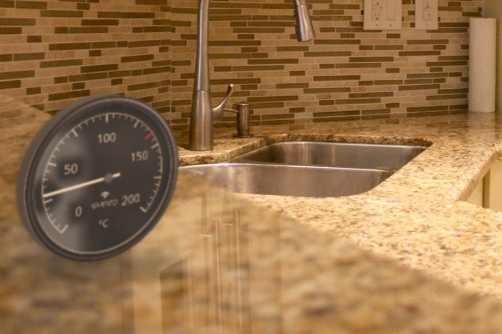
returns value=30 unit=°C
